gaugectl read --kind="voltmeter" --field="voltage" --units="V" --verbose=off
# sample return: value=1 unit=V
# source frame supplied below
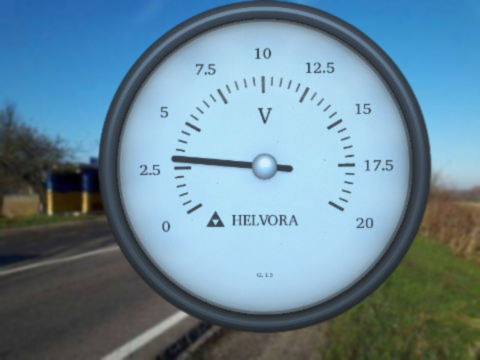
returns value=3 unit=V
